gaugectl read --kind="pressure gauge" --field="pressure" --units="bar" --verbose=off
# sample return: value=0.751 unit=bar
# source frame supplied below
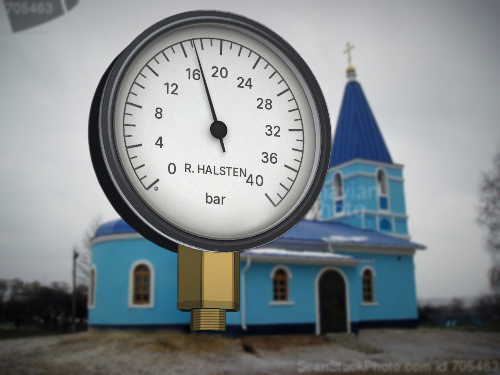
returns value=17 unit=bar
